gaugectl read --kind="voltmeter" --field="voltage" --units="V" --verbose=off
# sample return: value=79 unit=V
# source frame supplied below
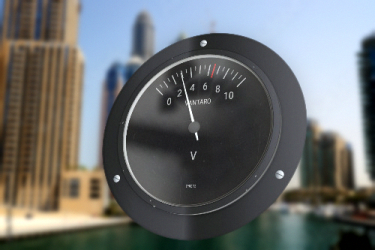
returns value=3 unit=V
